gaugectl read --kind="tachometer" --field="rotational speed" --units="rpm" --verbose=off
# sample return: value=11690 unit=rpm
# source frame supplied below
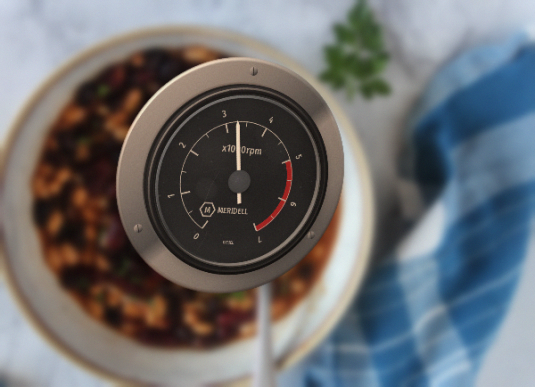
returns value=3250 unit=rpm
